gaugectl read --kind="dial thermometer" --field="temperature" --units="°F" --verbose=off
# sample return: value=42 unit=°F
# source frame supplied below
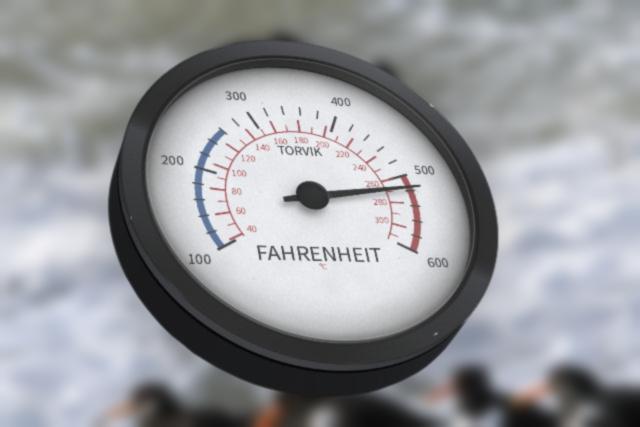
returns value=520 unit=°F
